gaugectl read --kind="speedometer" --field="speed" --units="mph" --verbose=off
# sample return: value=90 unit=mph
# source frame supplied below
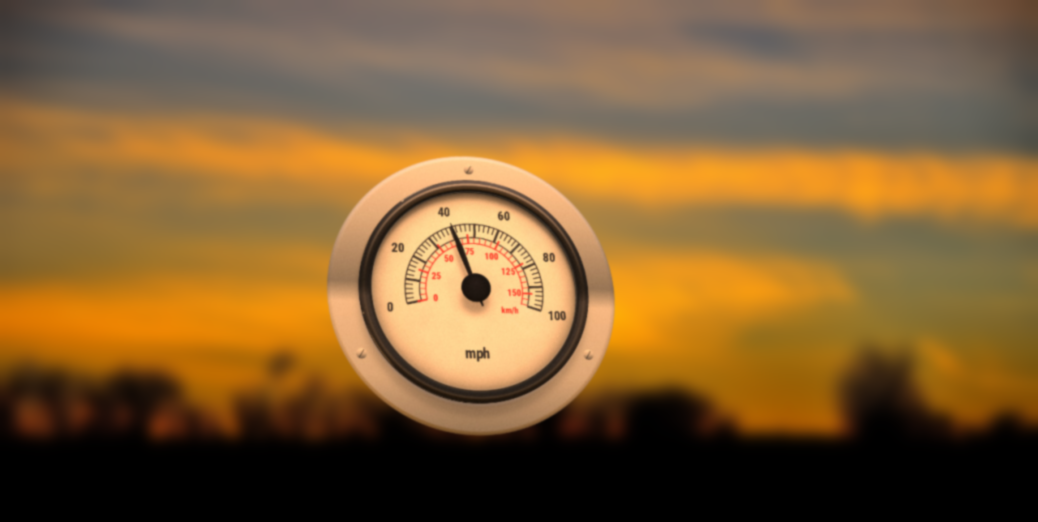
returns value=40 unit=mph
